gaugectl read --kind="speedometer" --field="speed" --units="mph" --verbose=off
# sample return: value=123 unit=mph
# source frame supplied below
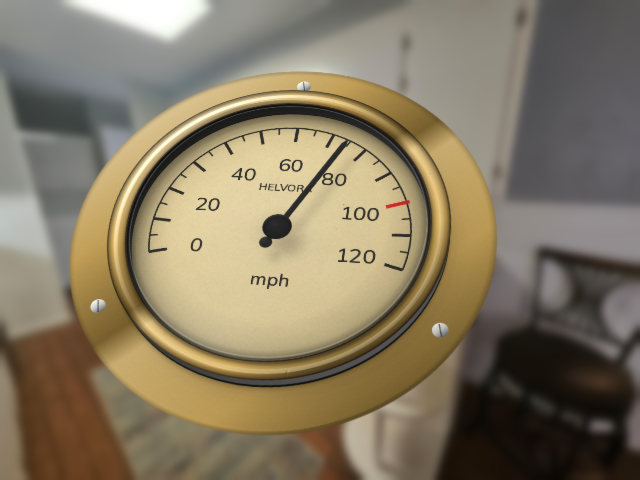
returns value=75 unit=mph
